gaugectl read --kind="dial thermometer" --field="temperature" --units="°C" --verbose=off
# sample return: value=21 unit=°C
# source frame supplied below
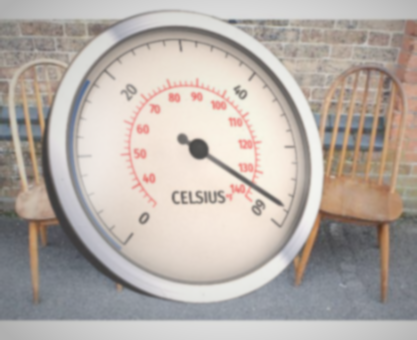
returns value=58 unit=°C
